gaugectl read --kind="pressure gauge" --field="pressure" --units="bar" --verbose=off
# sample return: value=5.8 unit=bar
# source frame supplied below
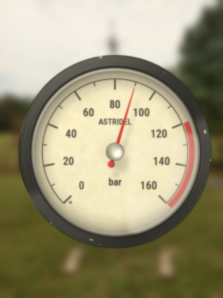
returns value=90 unit=bar
